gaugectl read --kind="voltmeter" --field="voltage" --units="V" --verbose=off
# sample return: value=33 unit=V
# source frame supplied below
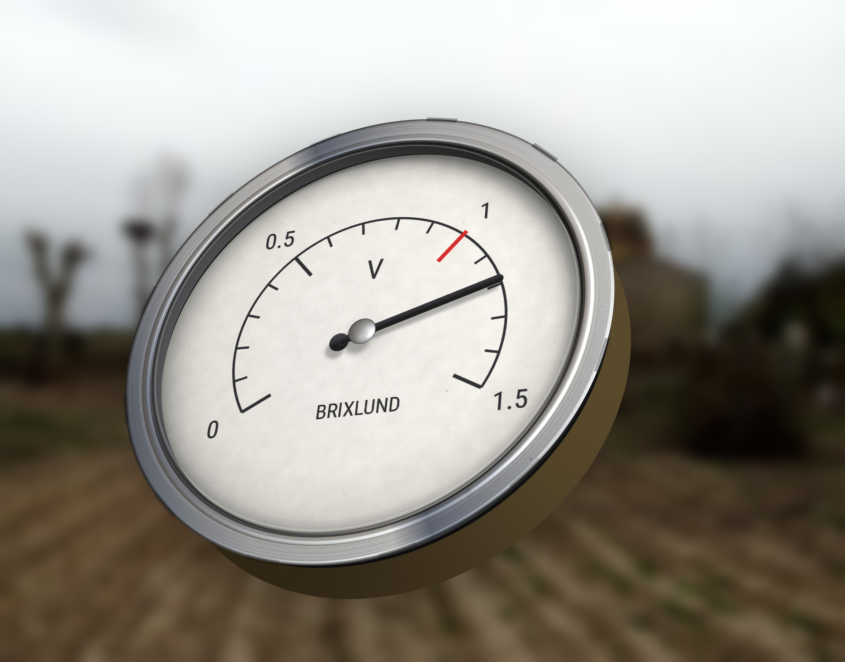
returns value=1.2 unit=V
